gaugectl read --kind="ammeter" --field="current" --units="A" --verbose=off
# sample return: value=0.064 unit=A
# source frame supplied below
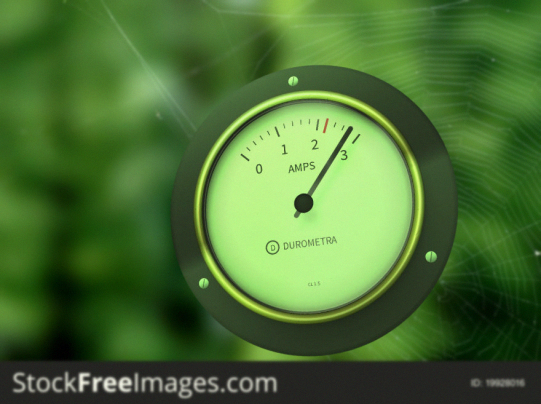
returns value=2.8 unit=A
